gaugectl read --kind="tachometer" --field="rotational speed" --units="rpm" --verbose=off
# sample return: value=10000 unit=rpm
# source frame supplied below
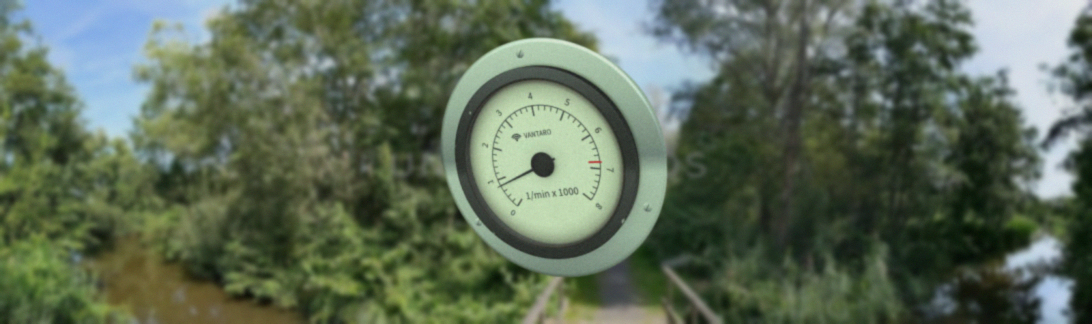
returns value=800 unit=rpm
